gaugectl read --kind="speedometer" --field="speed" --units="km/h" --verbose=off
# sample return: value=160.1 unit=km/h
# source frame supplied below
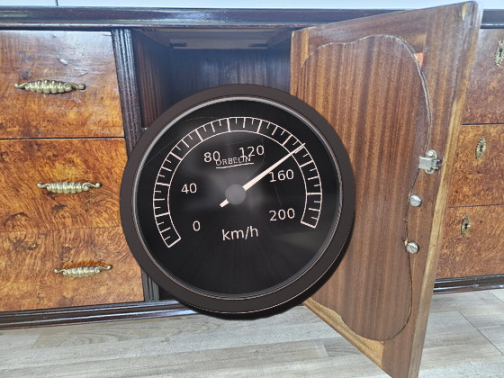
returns value=150 unit=km/h
